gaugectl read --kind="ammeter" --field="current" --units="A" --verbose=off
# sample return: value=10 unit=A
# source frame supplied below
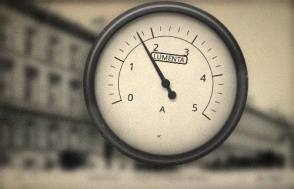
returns value=1.7 unit=A
